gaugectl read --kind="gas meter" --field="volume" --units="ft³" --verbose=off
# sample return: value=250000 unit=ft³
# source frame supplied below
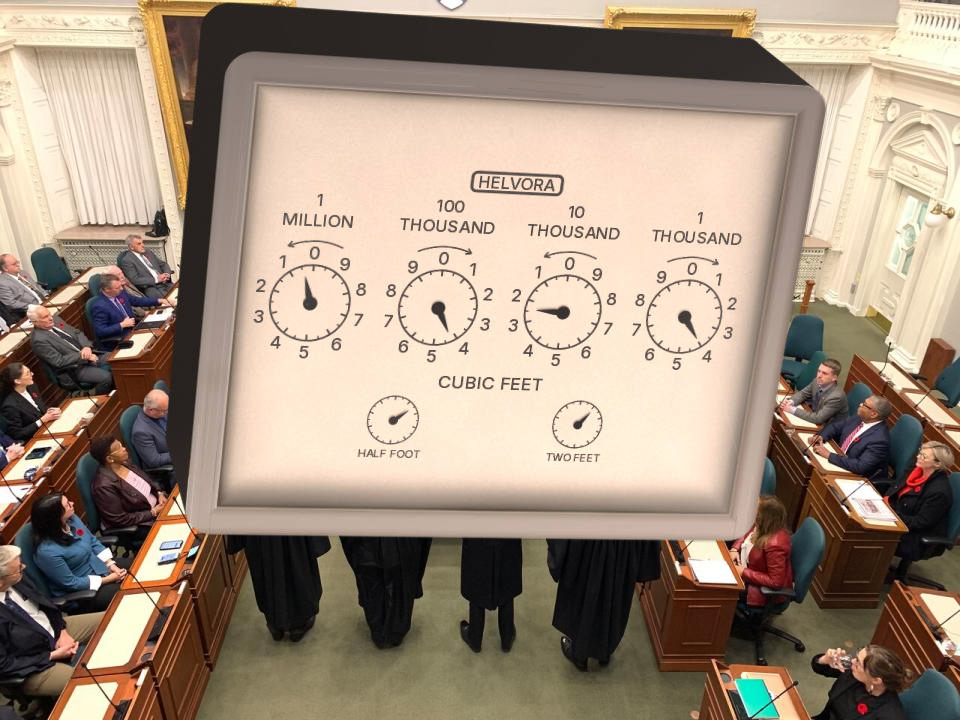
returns value=42400 unit=ft³
